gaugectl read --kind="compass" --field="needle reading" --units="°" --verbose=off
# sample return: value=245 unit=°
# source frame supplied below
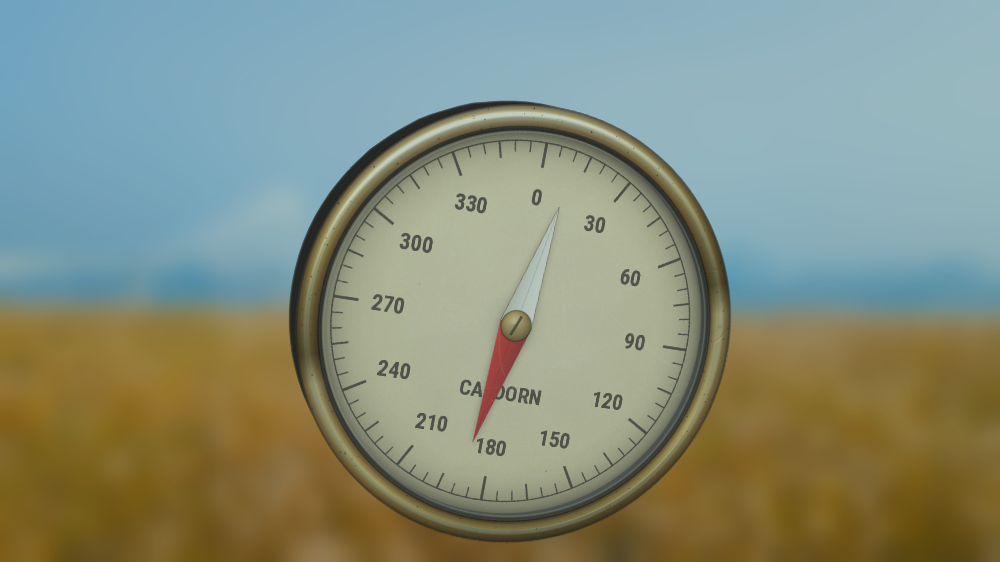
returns value=190 unit=°
